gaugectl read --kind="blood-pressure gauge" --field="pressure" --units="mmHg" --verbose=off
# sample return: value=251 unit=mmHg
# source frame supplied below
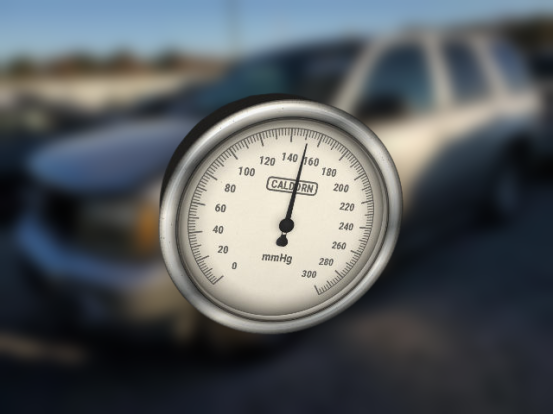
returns value=150 unit=mmHg
